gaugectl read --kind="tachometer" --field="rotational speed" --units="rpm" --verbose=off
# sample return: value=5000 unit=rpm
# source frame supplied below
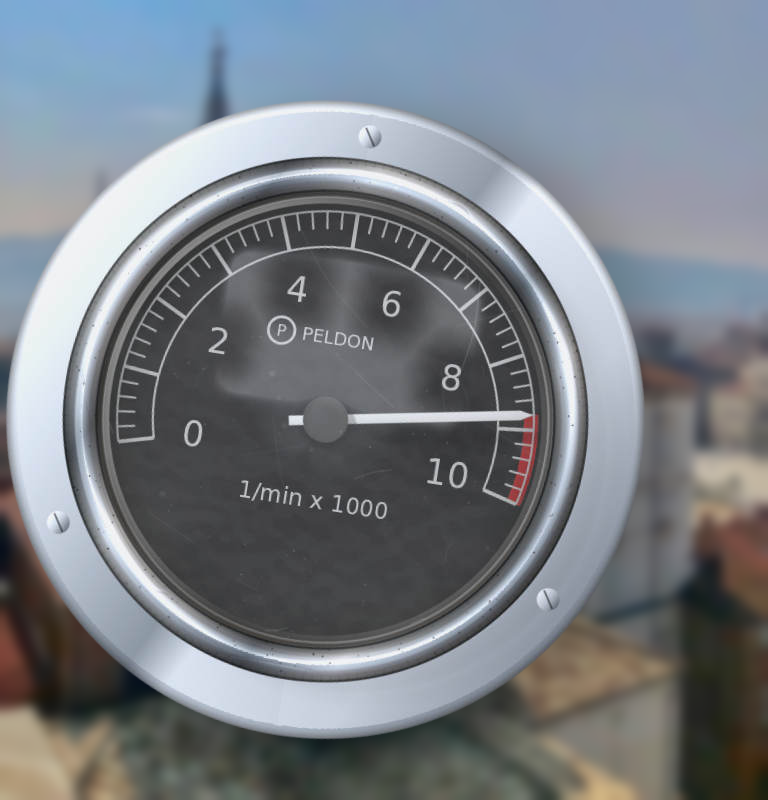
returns value=8800 unit=rpm
